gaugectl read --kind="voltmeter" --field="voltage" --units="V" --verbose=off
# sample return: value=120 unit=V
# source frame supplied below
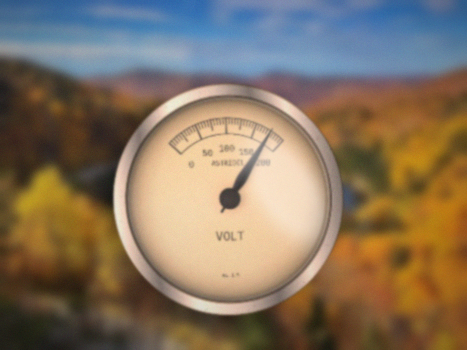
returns value=175 unit=V
